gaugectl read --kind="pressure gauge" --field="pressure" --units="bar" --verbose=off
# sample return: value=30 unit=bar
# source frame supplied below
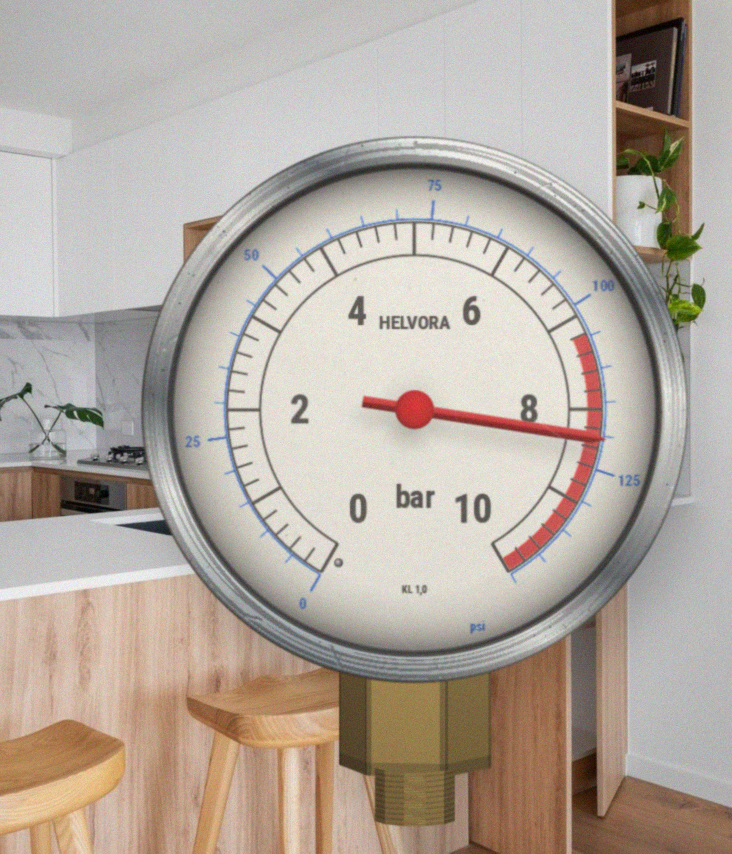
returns value=8.3 unit=bar
